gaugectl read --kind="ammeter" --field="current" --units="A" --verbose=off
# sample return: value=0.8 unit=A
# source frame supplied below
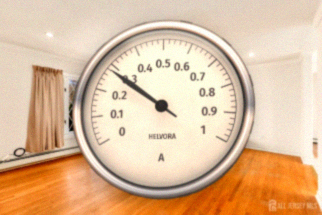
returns value=0.28 unit=A
